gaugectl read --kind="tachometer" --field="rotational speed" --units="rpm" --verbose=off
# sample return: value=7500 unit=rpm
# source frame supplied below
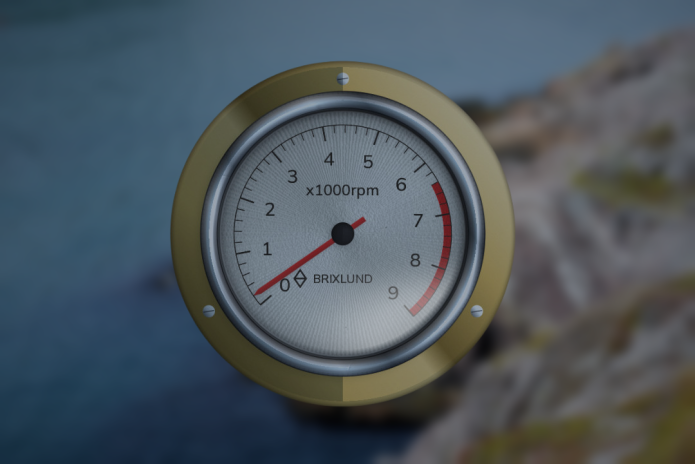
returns value=200 unit=rpm
